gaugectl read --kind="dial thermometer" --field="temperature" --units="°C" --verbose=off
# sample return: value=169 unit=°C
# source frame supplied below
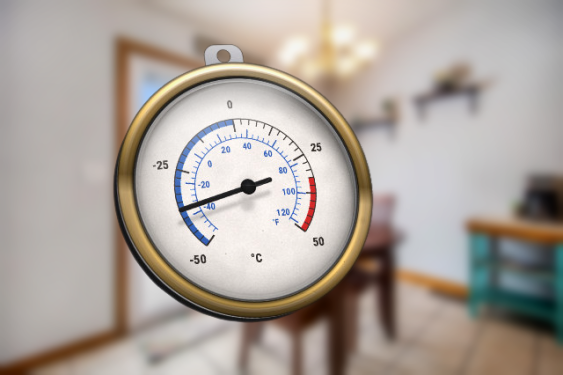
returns value=-37.5 unit=°C
